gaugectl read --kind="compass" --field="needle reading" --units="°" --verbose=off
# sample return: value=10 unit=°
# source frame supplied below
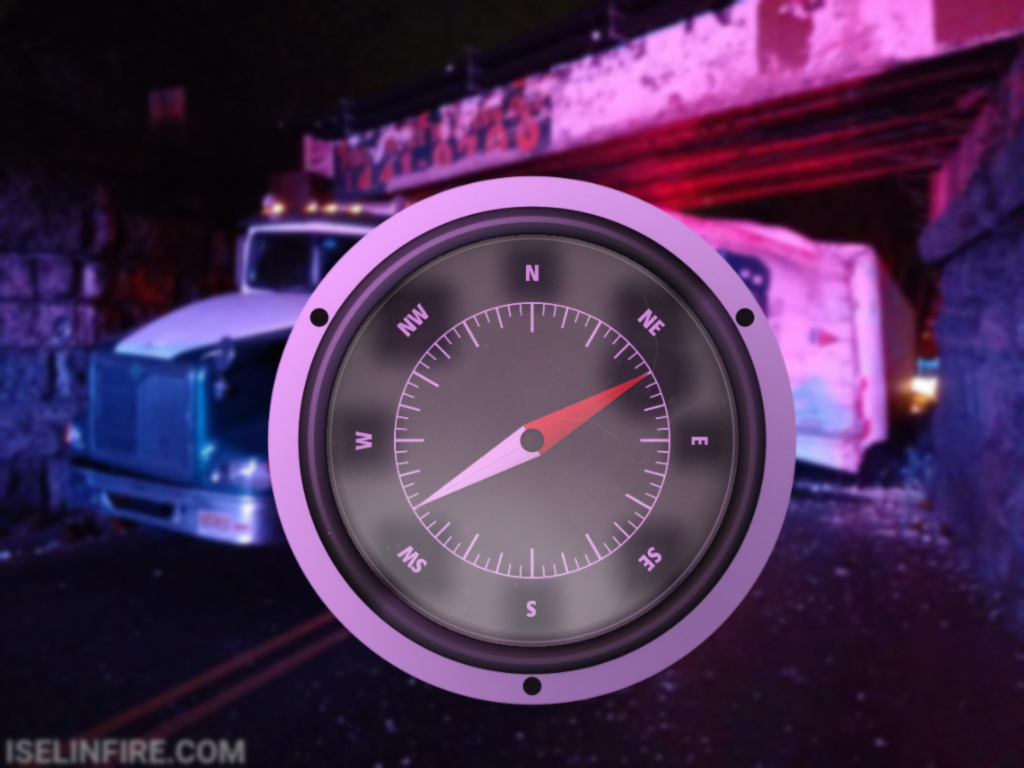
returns value=60 unit=°
